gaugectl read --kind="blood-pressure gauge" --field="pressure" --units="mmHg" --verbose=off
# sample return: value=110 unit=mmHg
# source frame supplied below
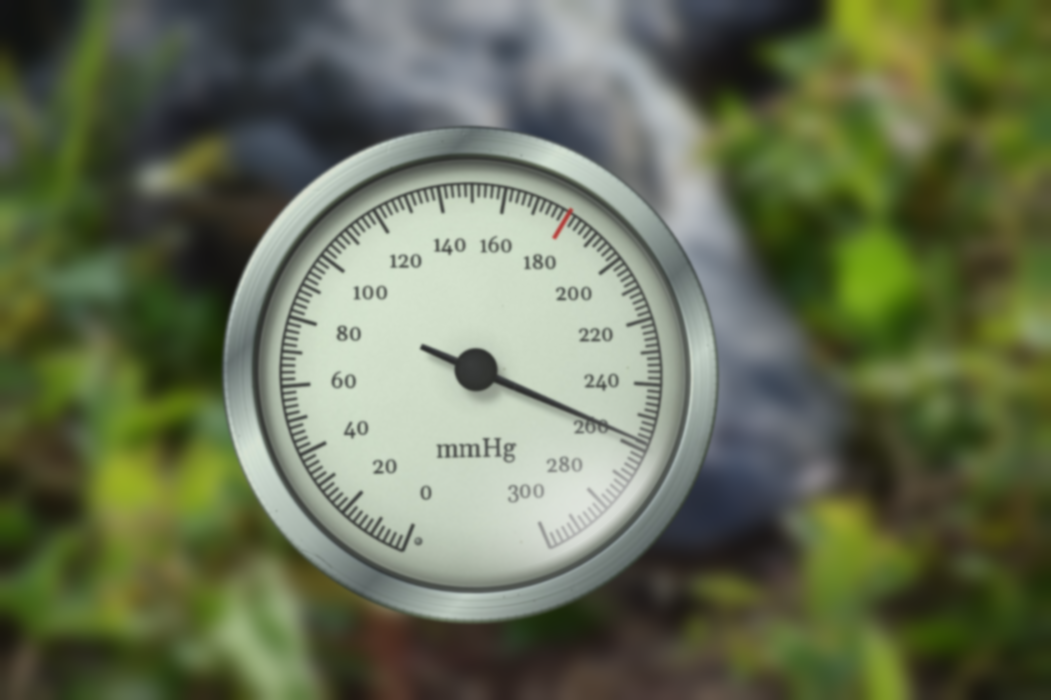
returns value=258 unit=mmHg
